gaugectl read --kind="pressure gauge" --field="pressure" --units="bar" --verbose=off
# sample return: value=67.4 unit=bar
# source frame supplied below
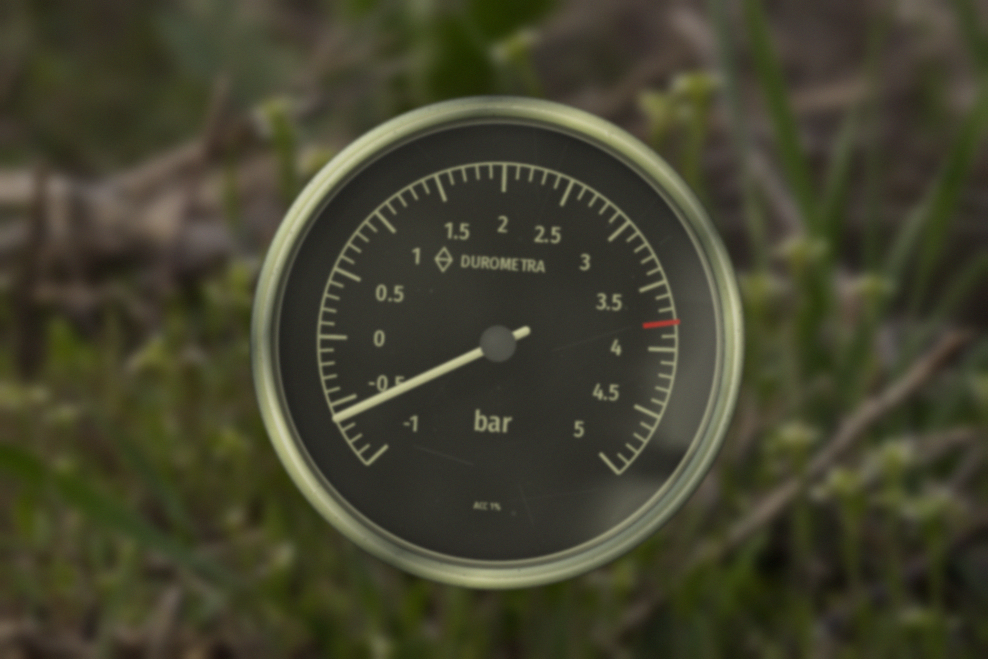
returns value=-0.6 unit=bar
